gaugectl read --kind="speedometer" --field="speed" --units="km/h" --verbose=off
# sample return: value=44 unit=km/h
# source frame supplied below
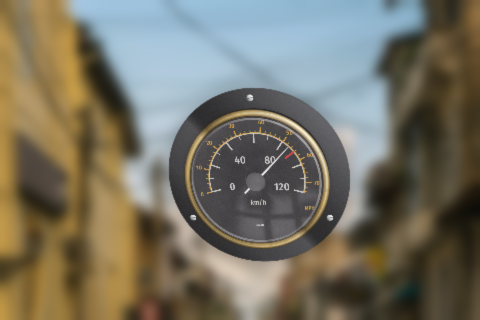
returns value=85 unit=km/h
